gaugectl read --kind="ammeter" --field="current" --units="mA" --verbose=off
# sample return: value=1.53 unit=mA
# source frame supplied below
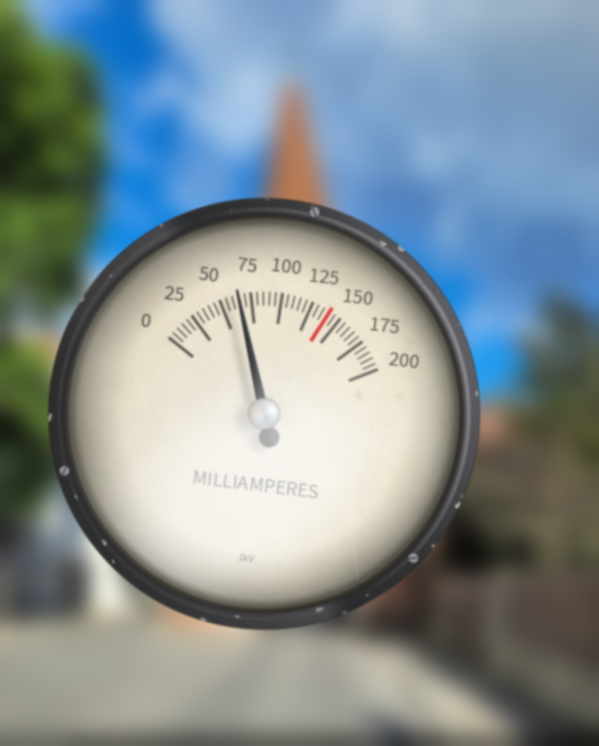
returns value=65 unit=mA
